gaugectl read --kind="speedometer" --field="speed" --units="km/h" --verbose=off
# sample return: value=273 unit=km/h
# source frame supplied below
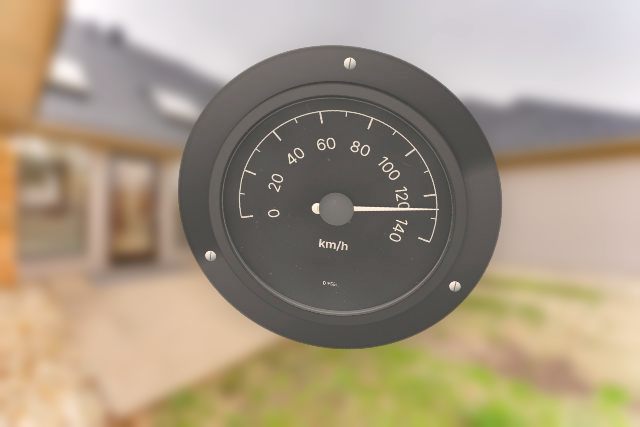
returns value=125 unit=km/h
